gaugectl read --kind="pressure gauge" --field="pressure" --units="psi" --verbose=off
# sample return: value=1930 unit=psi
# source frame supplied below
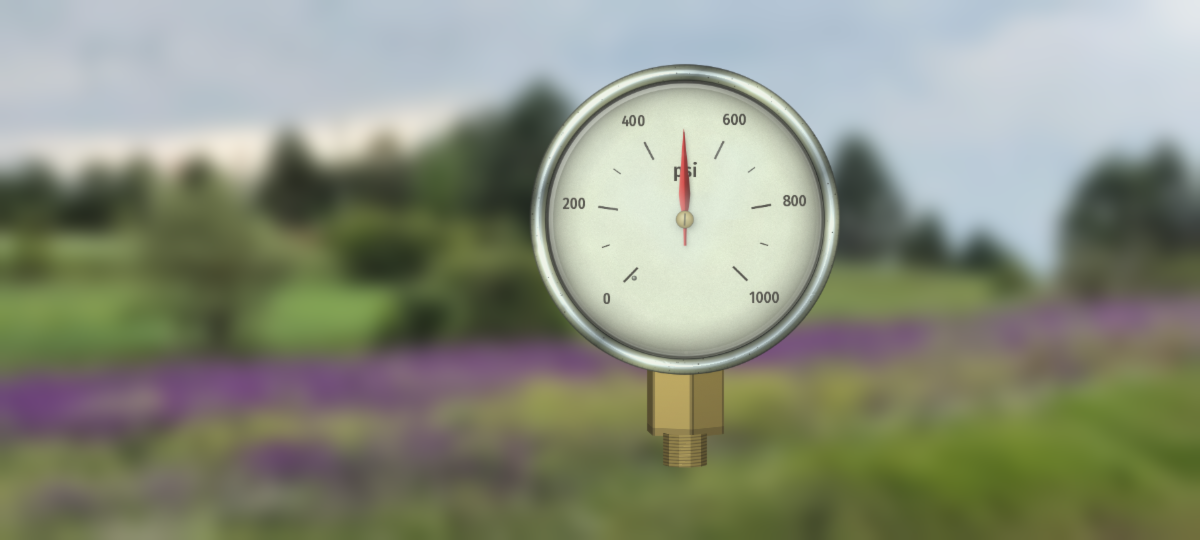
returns value=500 unit=psi
